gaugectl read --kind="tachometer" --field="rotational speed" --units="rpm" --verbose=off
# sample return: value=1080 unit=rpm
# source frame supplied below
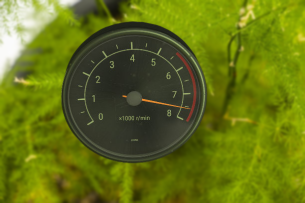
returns value=7500 unit=rpm
